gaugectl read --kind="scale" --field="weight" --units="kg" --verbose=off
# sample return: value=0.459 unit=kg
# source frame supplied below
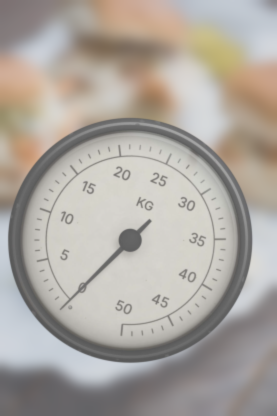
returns value=0 unit=kg
